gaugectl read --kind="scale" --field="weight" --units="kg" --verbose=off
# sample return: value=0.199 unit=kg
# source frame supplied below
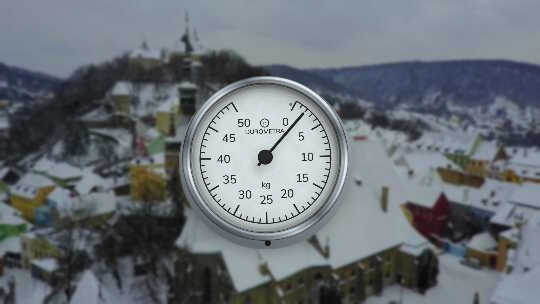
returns value=2 unit=kg
